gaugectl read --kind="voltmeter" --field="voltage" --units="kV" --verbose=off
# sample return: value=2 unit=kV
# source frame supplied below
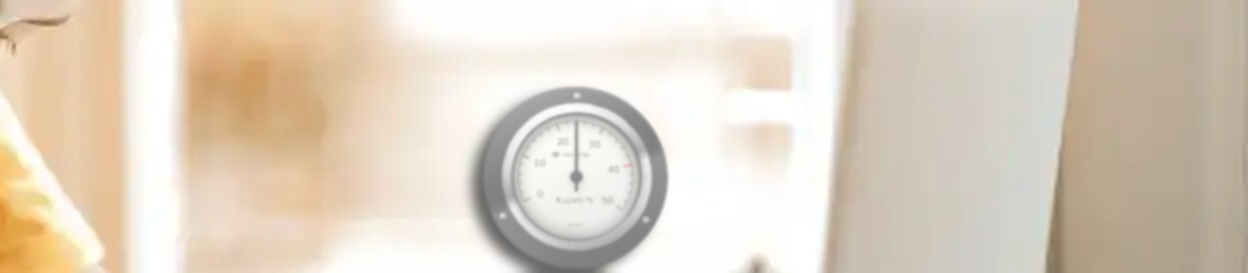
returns value=24 unit=kV
